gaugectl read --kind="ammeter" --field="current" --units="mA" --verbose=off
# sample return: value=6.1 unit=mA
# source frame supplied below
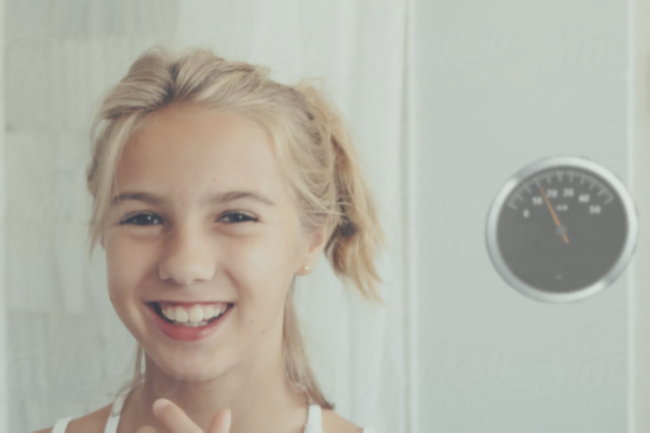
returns value=15 unit=mA
